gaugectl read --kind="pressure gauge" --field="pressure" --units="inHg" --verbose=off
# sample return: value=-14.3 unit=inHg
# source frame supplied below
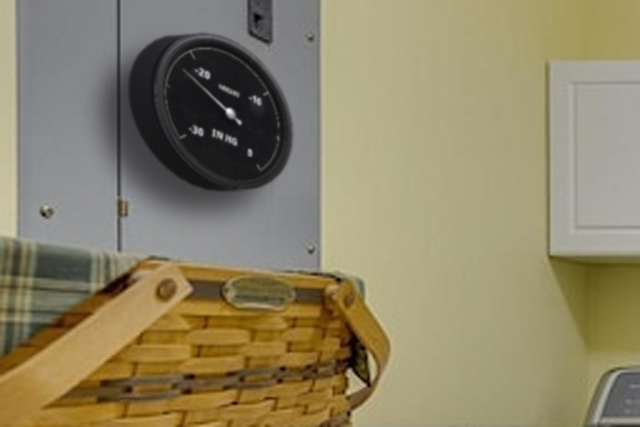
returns value=-22.5 unit=inHg
